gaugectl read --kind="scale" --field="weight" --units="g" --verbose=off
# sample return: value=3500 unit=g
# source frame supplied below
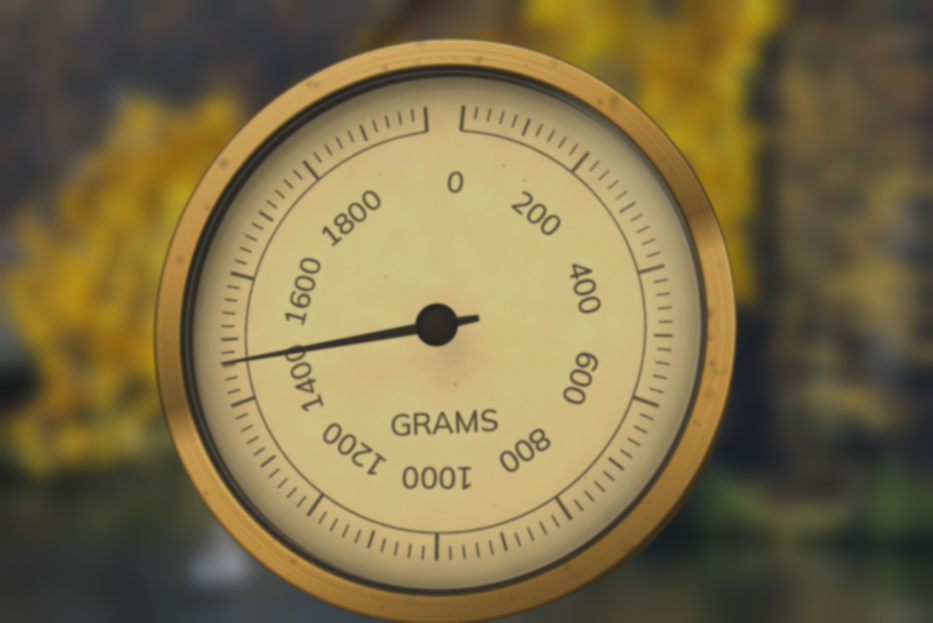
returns value=1460 unit=g
